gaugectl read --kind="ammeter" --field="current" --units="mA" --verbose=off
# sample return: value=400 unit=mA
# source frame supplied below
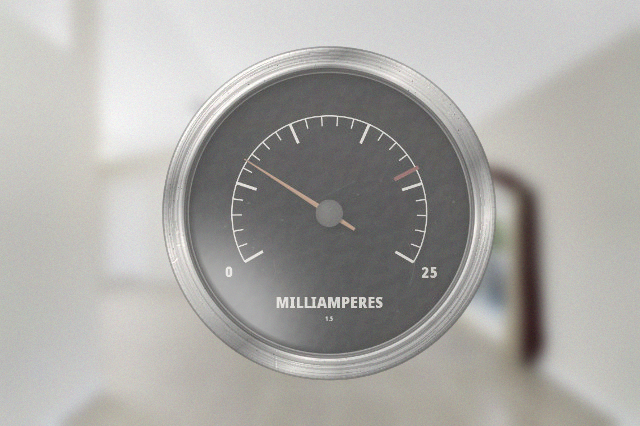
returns value=6.5 unit=mA
